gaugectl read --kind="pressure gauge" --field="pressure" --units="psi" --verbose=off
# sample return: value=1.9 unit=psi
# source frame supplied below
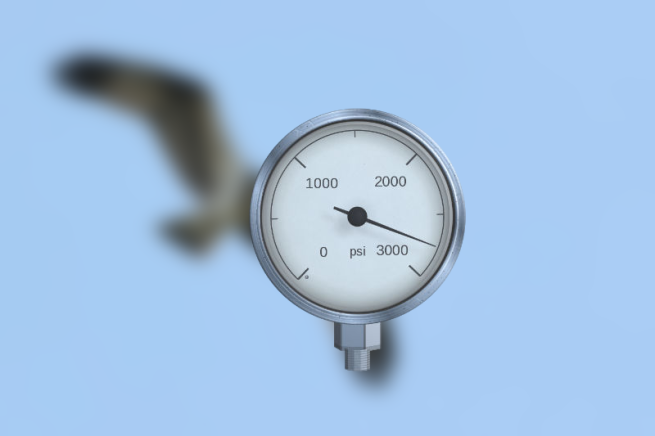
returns value=2750 unit=psi
